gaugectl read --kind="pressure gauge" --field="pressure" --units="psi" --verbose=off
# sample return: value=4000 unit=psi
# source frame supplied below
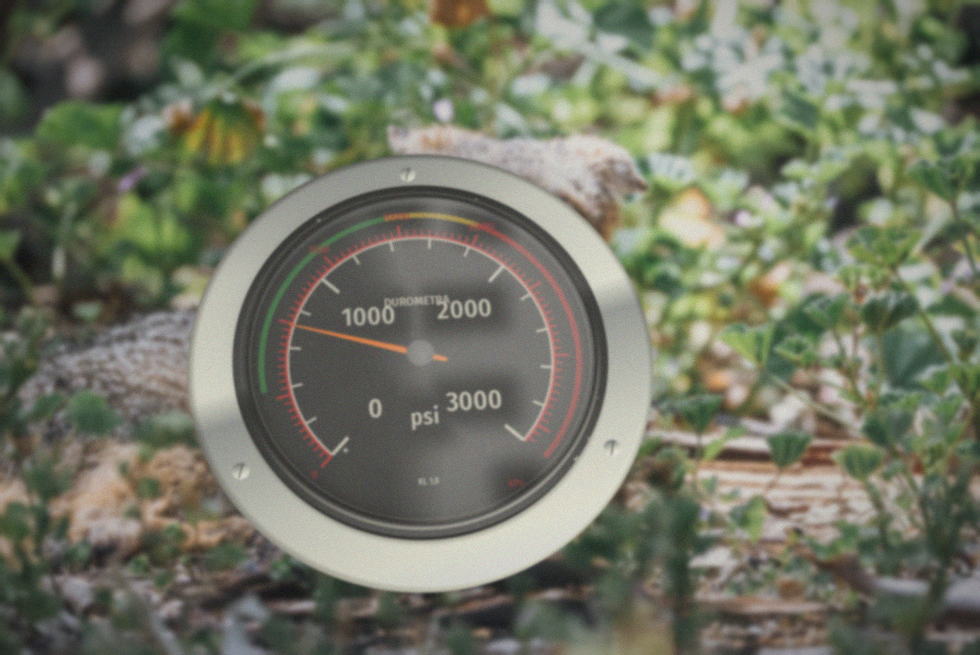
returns value=700 unit=psi
